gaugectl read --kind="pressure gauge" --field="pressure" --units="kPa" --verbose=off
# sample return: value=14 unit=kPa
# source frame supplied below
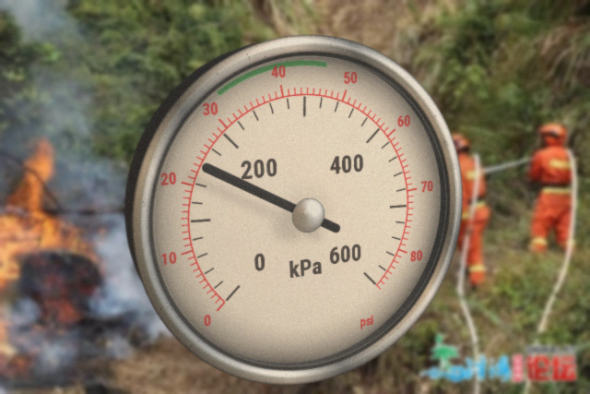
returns value=160 unit=kPa
